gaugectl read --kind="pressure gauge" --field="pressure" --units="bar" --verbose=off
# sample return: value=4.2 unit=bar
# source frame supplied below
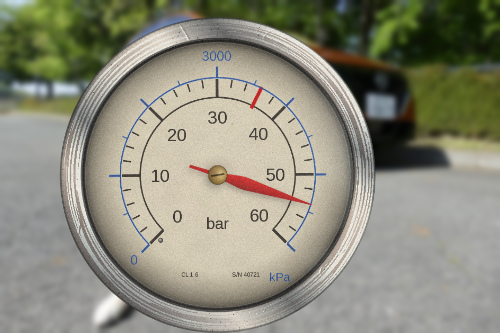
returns value=54 unit=bar
